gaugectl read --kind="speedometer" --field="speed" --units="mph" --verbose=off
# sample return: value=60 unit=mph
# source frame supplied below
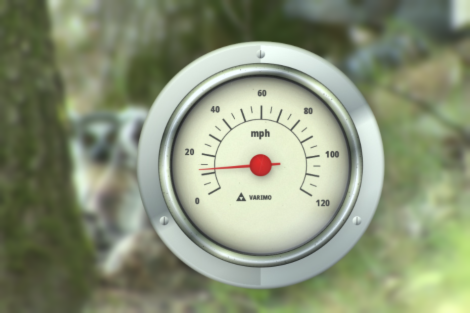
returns value=12.5 unit=mph
